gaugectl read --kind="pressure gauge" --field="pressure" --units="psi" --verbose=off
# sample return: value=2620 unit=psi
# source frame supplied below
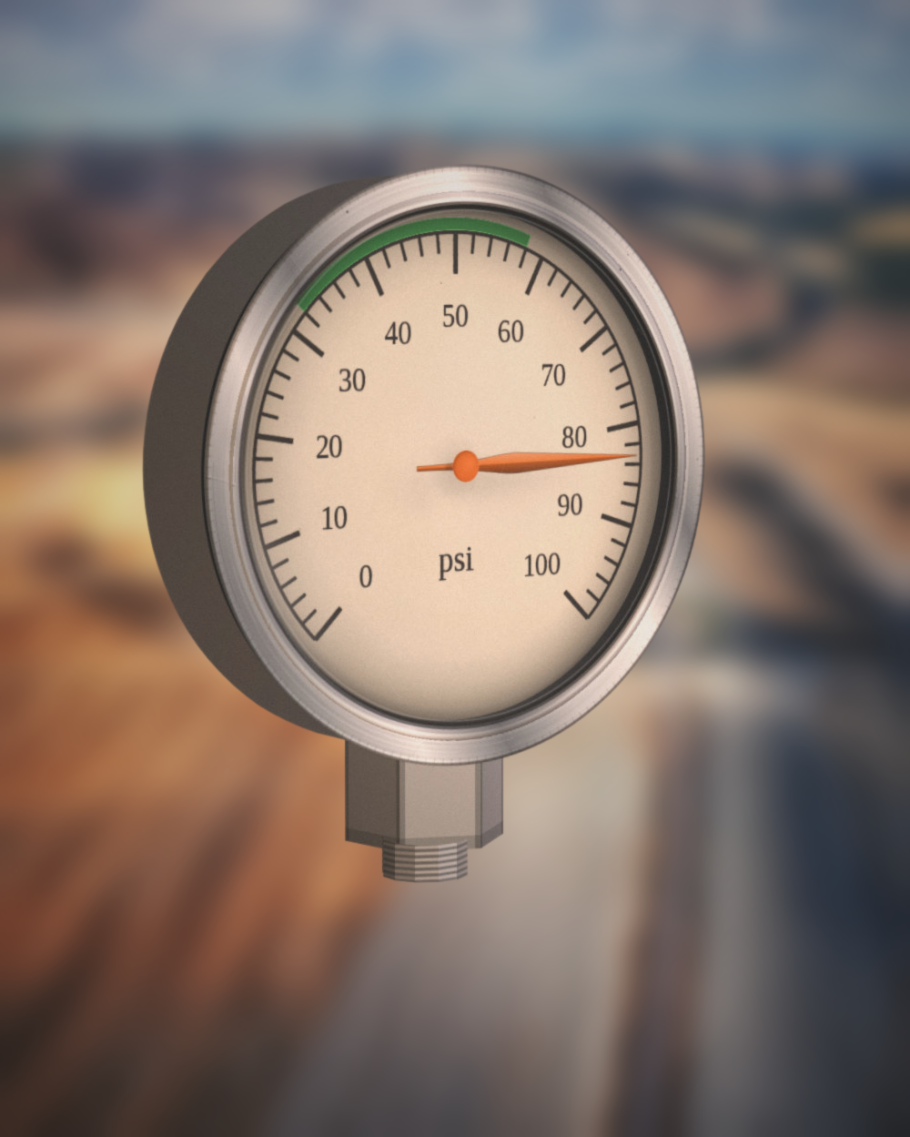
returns value=83 unit=psi
